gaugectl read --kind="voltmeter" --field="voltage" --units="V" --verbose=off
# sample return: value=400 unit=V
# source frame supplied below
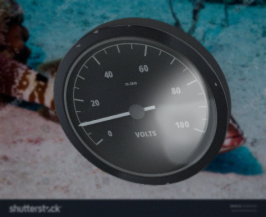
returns value=10 unit=V
